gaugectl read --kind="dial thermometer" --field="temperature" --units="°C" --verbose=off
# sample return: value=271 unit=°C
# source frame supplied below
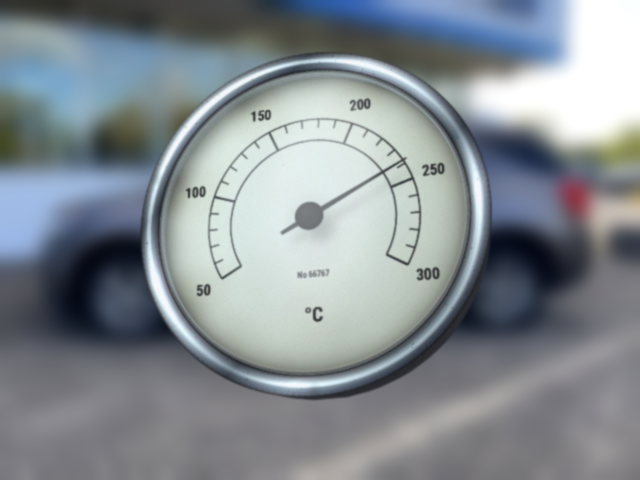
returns value=240 unit=°C
